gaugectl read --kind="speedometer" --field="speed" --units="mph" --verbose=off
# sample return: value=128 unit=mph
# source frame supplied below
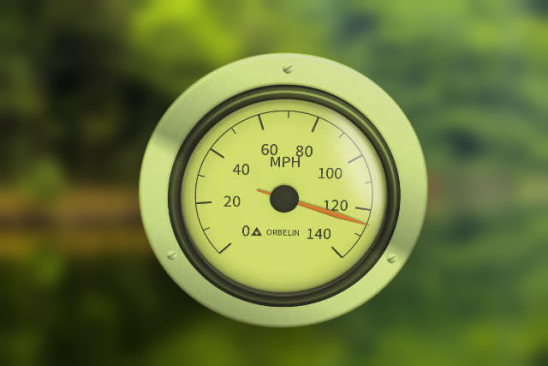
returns value=125 unit=mph
